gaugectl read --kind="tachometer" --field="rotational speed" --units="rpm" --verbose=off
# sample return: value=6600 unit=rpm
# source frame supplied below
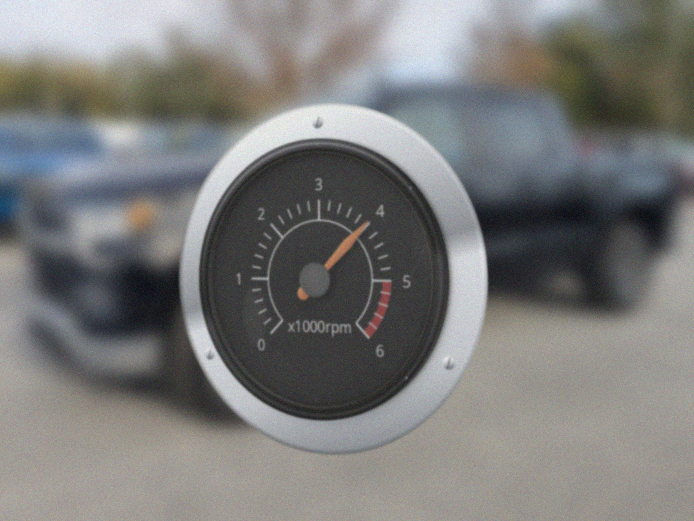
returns value=4000 unit=rpm
